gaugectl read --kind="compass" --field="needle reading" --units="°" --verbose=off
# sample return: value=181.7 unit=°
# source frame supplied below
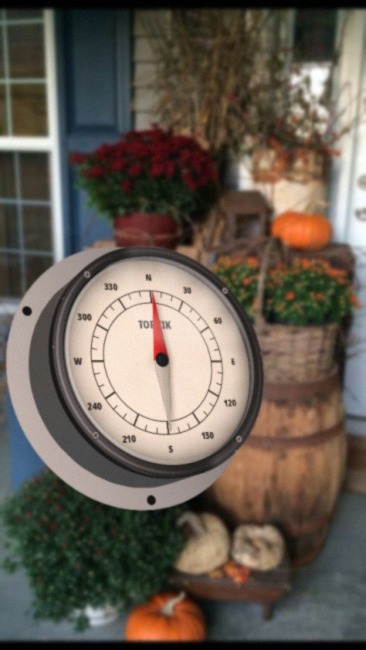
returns value=0 unit=°
